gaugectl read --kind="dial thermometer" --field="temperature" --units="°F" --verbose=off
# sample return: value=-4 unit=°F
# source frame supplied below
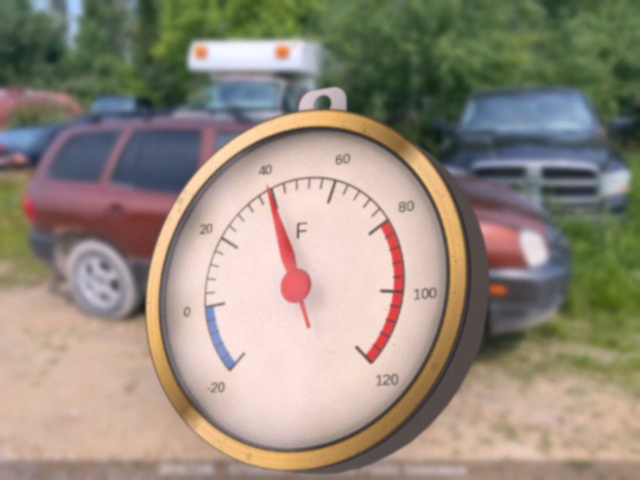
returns value=40 unit=°F
